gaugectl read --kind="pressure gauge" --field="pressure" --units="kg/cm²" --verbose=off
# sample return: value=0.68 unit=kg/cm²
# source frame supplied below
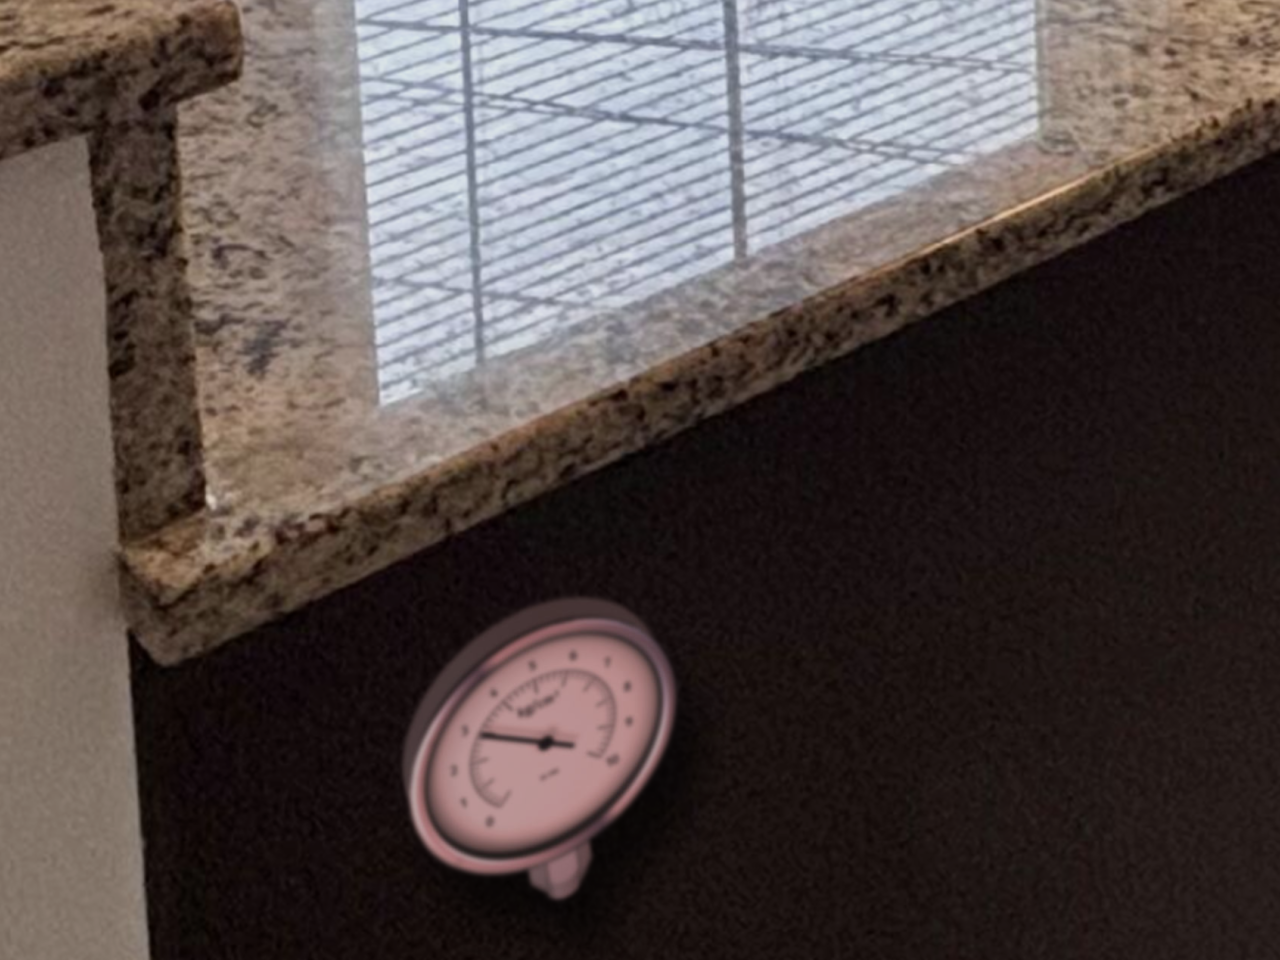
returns value=3 unit=kg/cm²
